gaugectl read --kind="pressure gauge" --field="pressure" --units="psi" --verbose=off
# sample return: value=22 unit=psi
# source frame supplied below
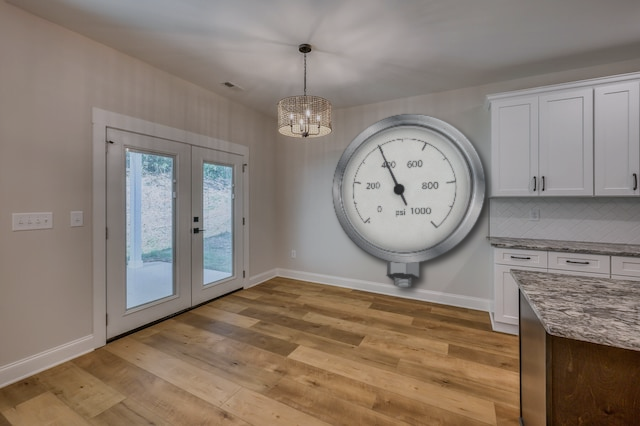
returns value=400 unit=psi
